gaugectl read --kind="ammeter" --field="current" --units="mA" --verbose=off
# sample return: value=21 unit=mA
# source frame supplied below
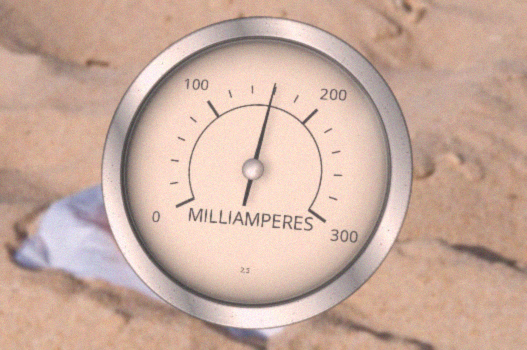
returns value=160 unit=mA
